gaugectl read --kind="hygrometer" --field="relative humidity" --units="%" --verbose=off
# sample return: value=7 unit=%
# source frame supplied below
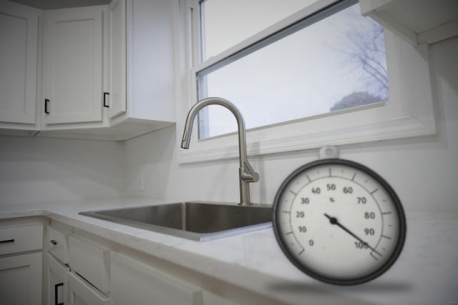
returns value=97.5 unit=%
